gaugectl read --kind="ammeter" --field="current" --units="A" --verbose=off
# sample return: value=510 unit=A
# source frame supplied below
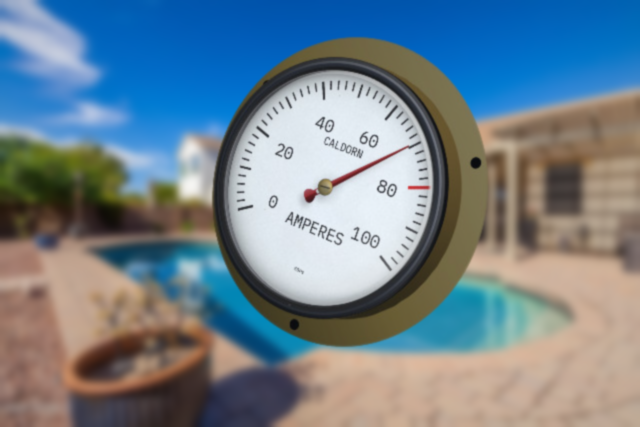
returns value=70 unit=A
